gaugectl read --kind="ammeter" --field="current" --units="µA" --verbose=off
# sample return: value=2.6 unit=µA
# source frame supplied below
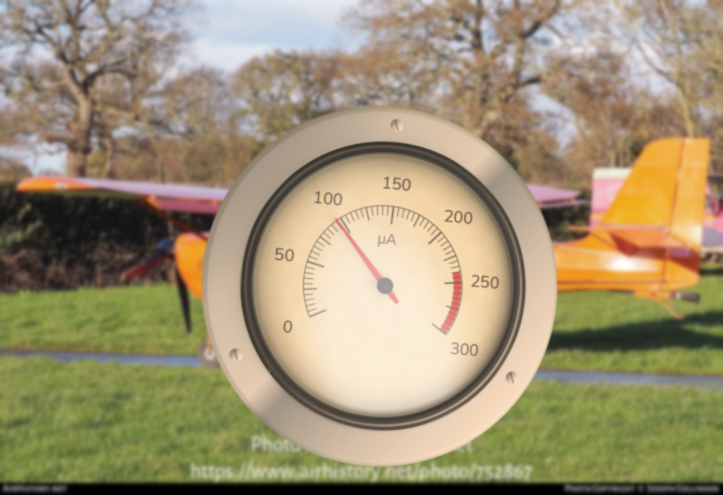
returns value=95 unit=µA
